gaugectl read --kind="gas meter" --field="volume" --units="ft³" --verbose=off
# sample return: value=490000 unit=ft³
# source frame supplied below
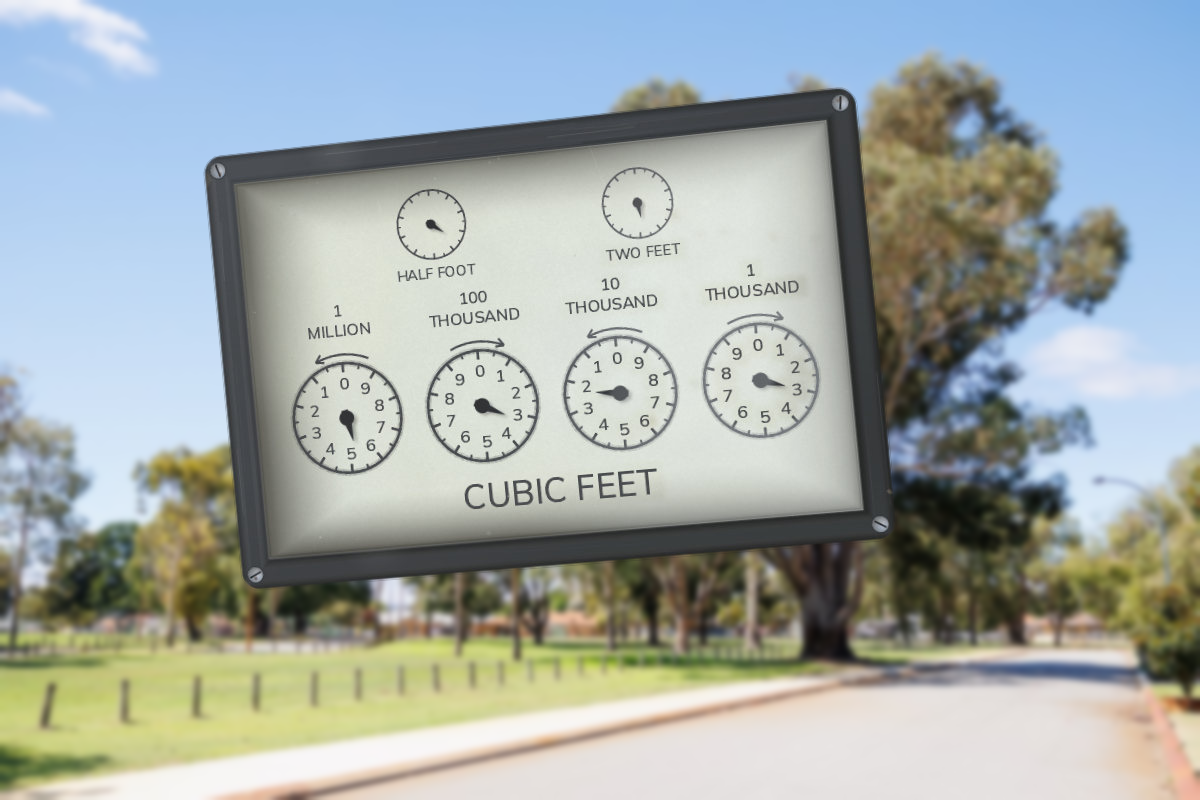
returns value=532300 unit=ft³
